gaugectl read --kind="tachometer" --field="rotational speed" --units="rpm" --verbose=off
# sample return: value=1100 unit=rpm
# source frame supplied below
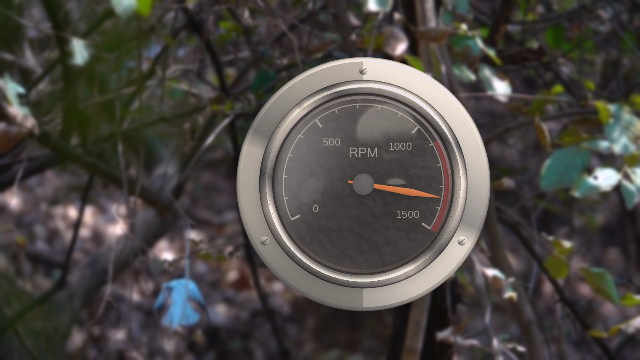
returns value=1350 unit=rpm
